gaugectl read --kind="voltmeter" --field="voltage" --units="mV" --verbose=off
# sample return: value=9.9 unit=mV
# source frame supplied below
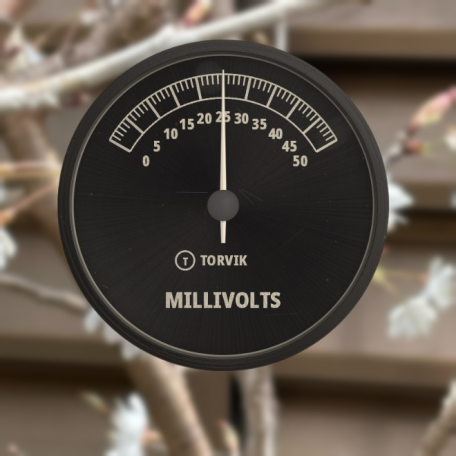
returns value=25 unit=mV
